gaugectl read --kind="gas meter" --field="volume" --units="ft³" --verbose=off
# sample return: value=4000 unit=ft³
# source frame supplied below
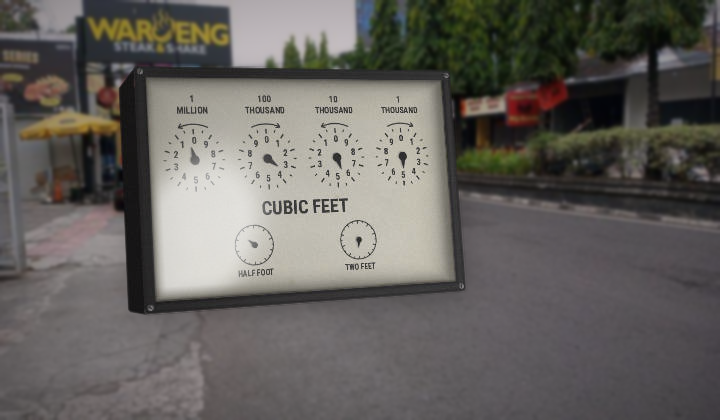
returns value=35500 unit=ft³
